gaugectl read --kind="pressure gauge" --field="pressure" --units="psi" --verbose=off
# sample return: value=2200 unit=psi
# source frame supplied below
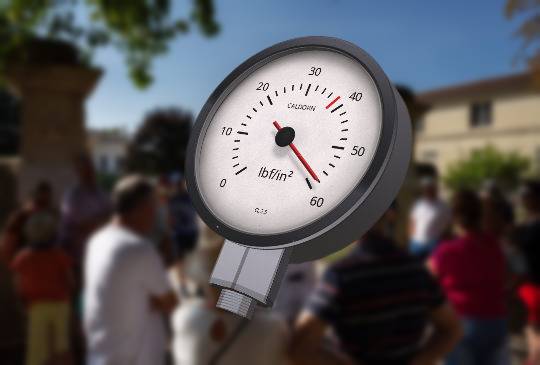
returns value=58 unit=psi
